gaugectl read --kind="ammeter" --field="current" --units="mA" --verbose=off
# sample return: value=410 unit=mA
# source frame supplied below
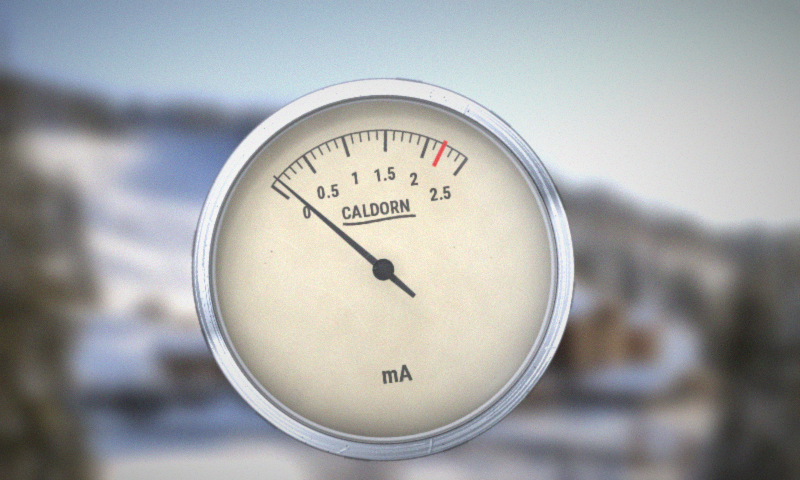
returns value=0.1 unit=mA
